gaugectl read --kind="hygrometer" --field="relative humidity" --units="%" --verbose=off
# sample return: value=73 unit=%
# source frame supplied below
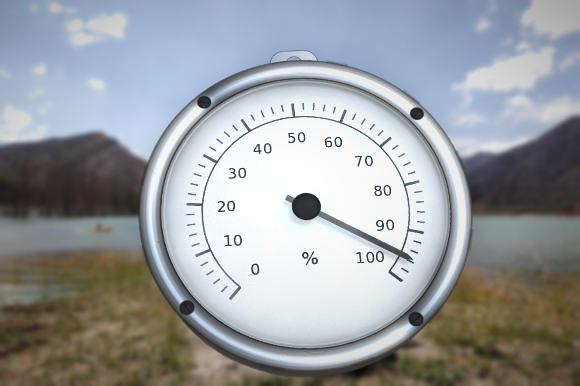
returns value=96 unit=%
